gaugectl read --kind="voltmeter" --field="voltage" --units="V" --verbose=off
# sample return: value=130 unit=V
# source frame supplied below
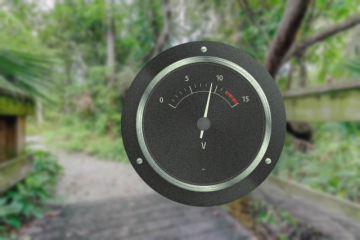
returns value=9 unit=V
